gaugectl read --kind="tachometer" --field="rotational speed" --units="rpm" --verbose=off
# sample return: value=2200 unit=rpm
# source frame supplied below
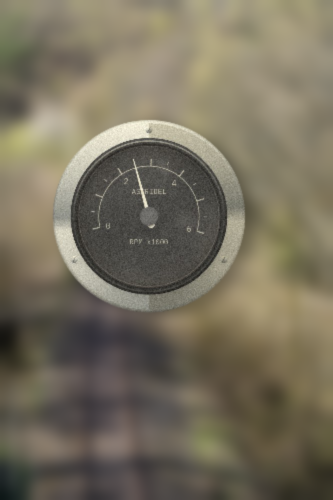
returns value=2500 unit=rpm
